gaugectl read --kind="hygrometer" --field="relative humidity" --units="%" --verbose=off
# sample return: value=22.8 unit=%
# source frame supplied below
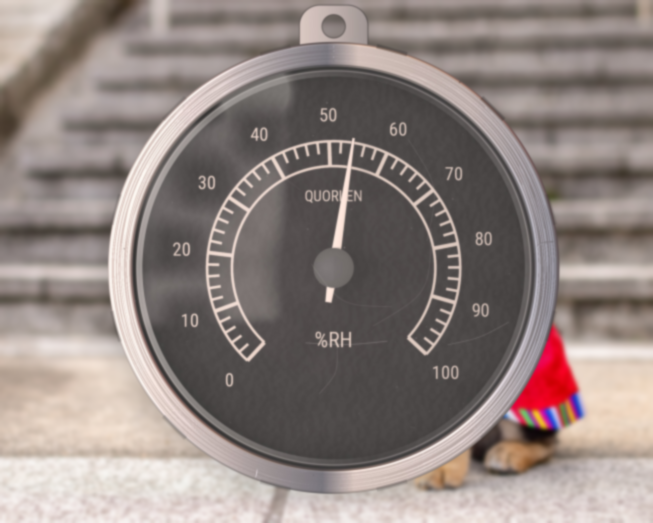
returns value=54 unit=%
